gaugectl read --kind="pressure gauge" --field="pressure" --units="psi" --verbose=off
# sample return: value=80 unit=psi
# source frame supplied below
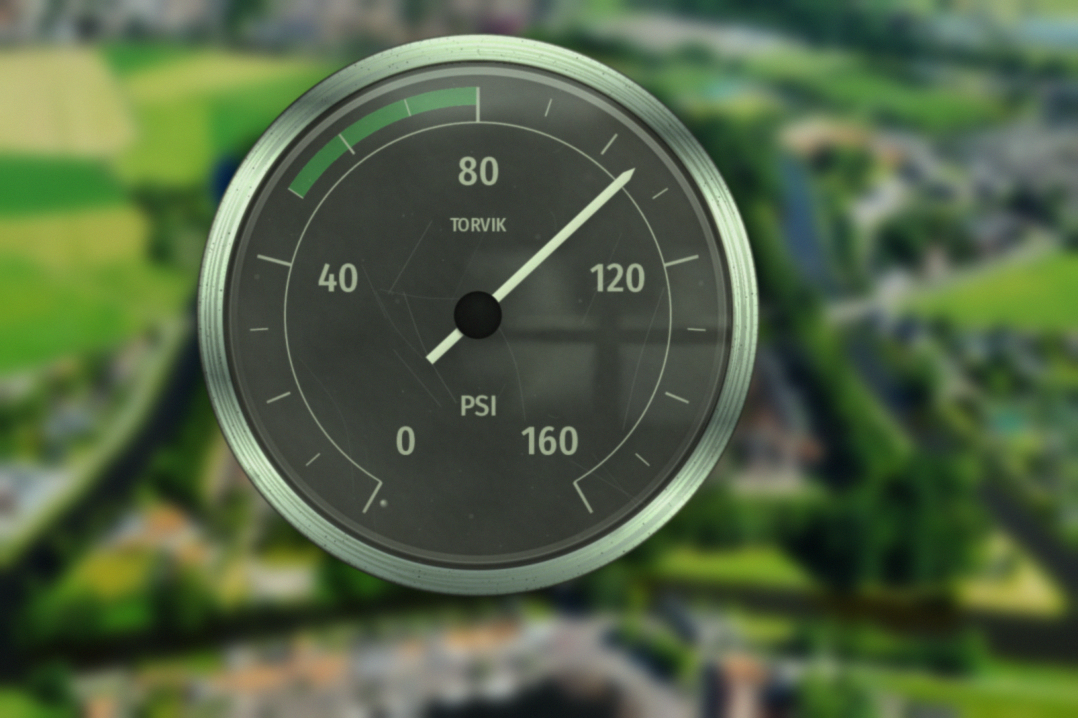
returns value=105 unit=psi
